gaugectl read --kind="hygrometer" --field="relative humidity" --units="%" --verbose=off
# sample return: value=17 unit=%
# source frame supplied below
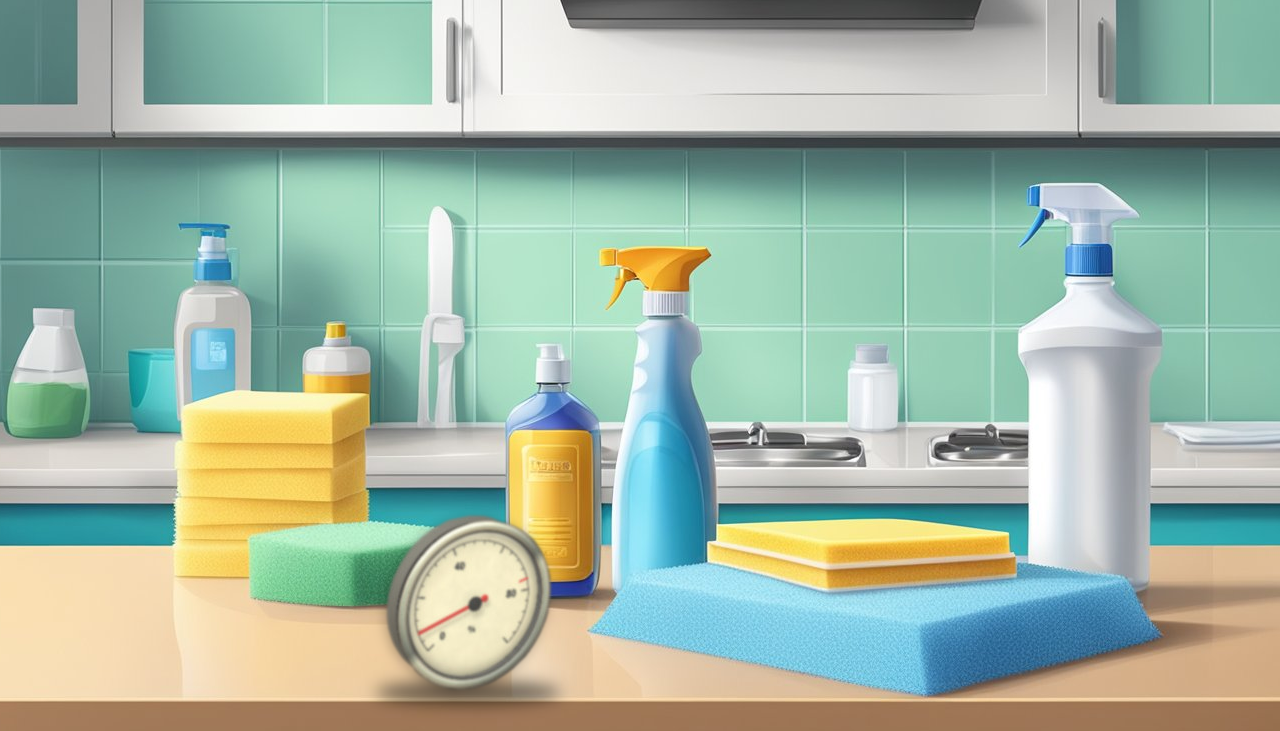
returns value=8 unit=%
